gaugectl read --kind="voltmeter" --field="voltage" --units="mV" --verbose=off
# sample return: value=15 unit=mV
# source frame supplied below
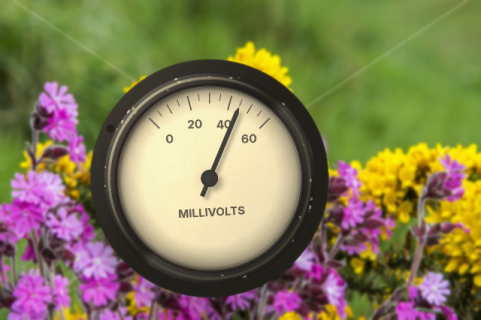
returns value=45 unit=mV
